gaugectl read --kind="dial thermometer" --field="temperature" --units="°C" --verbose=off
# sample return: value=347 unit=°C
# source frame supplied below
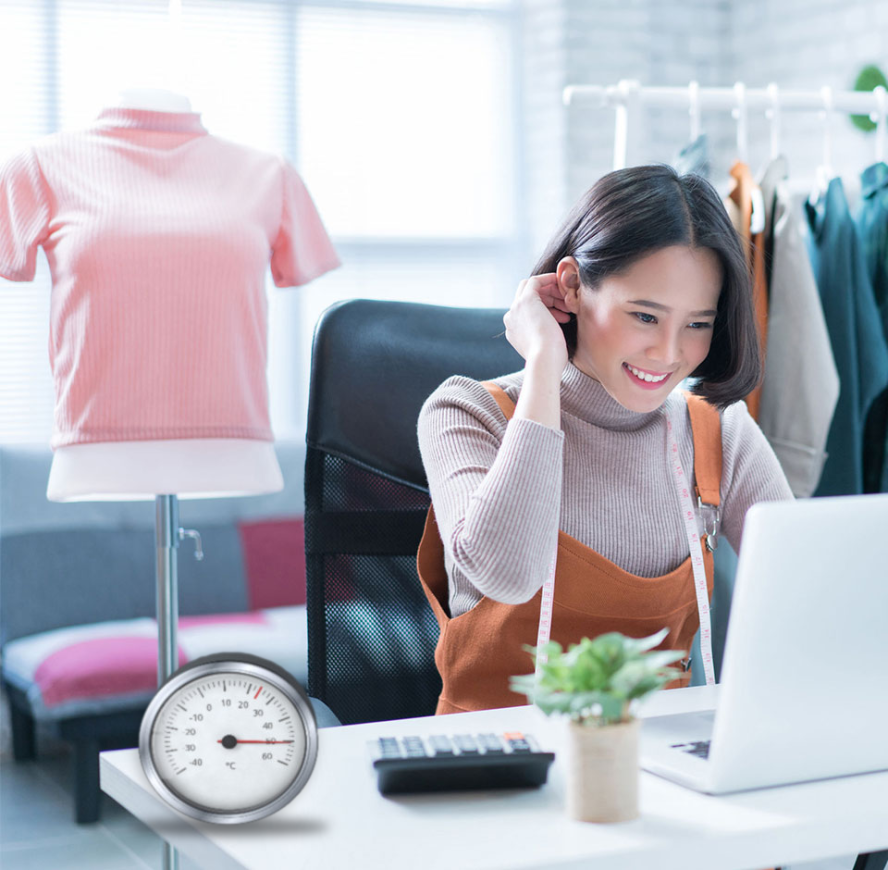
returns value=50 unit=°C
